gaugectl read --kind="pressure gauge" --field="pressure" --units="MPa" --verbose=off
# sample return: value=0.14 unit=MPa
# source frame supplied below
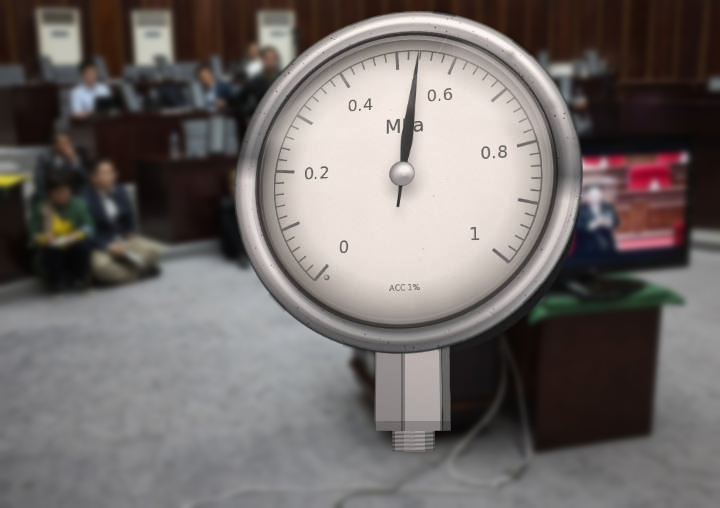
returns value=0.54 unit=MPa
